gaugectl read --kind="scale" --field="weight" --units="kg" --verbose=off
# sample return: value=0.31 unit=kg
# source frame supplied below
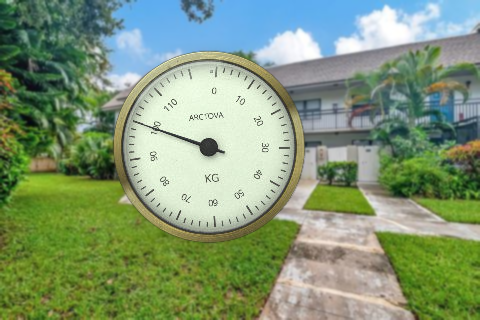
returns value=100 unit=kg
